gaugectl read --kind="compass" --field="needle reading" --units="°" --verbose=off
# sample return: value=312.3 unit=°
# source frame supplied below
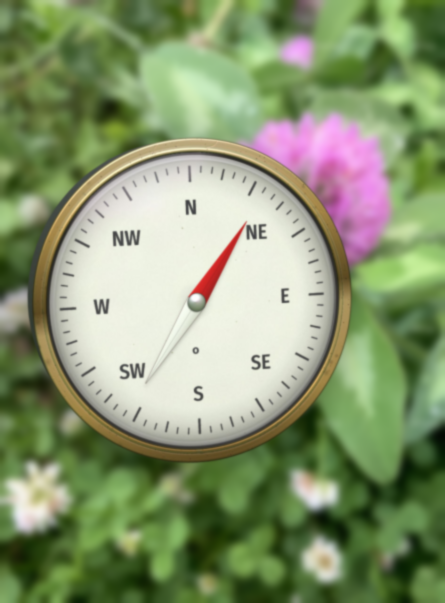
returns value=35 unit=°
